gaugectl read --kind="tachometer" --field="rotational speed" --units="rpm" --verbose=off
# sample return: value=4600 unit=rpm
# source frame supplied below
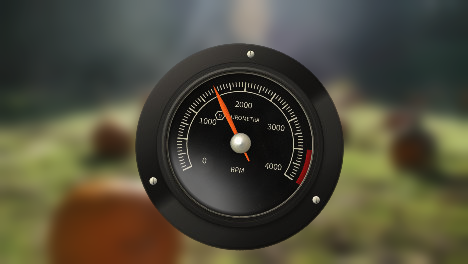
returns value=1500 unit=rpm
